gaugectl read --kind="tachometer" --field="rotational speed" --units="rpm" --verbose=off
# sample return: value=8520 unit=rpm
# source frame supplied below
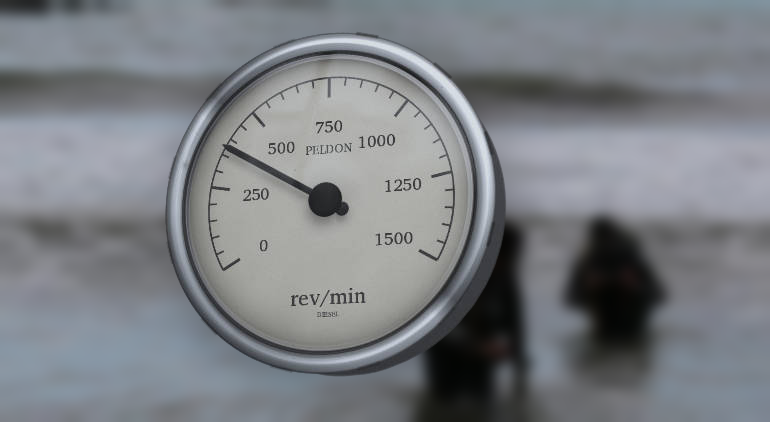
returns value=375 unit=rpm
